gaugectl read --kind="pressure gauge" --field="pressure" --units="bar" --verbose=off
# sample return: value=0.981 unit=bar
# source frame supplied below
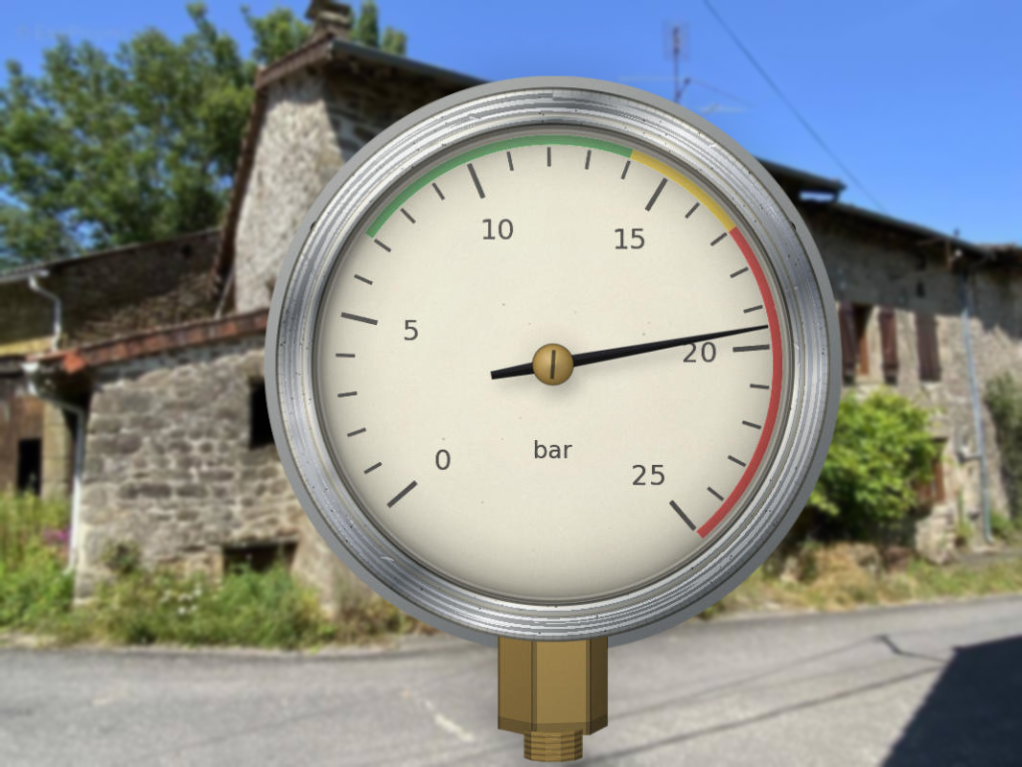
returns value=19.5 unit=bar
